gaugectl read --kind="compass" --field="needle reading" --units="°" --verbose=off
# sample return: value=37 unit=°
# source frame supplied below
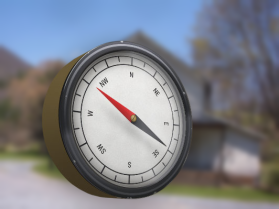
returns value=300 unit=°
